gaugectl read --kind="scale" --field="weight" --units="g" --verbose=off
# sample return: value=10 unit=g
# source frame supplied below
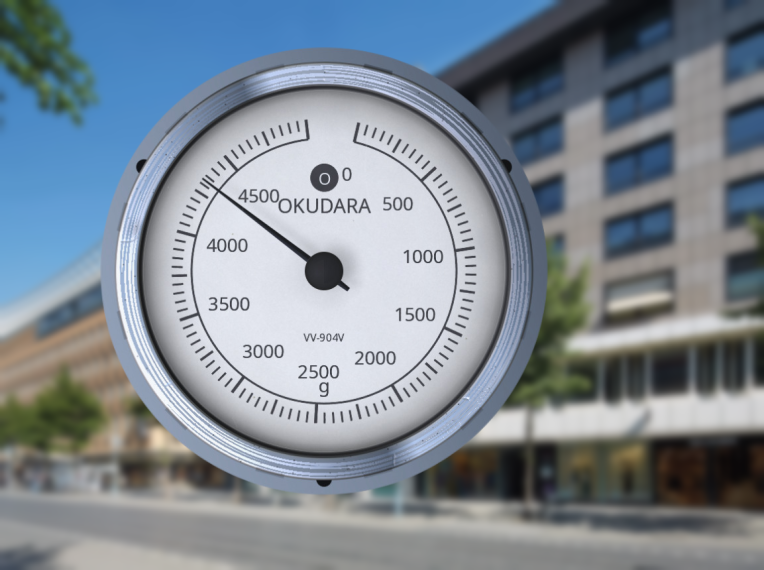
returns value=4325 unit=g
